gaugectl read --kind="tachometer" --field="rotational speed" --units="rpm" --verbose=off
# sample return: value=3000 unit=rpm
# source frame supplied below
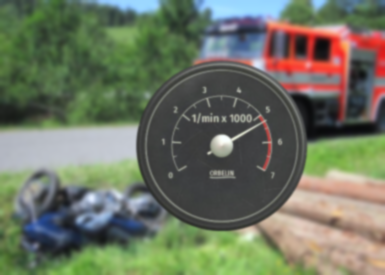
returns value=5250 unit=rpm
